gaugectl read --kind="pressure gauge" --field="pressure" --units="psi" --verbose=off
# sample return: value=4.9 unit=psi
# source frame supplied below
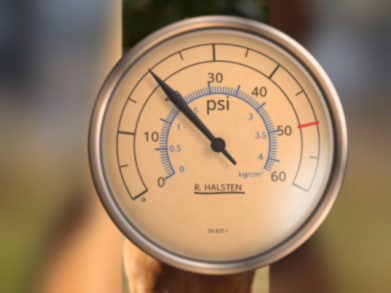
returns value=20 unit=psi
